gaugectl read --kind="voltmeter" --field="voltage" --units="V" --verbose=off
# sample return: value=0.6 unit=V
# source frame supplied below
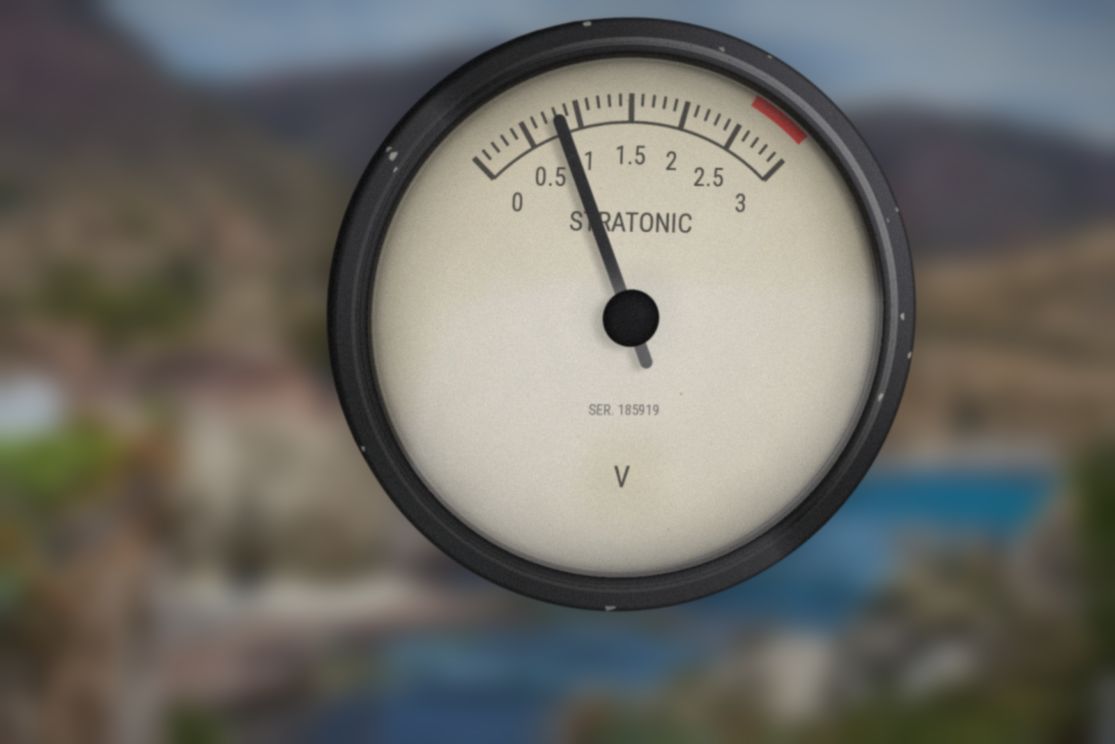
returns value=0.8 unit=V
